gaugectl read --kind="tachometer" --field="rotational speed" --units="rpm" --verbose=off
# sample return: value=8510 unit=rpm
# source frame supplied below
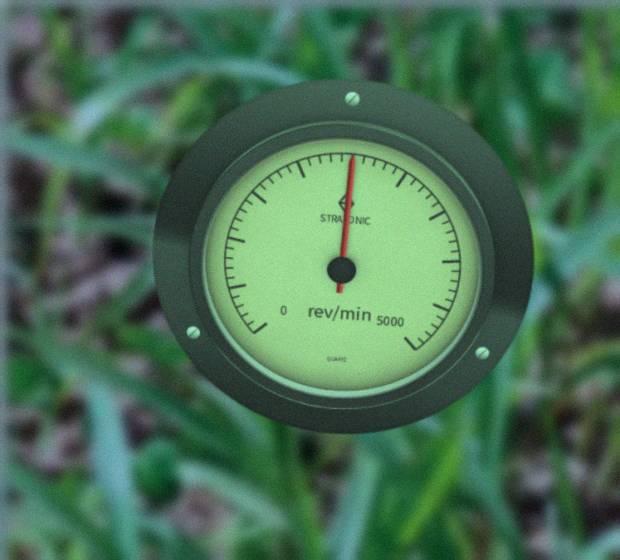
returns value=2500 unit=rpm
